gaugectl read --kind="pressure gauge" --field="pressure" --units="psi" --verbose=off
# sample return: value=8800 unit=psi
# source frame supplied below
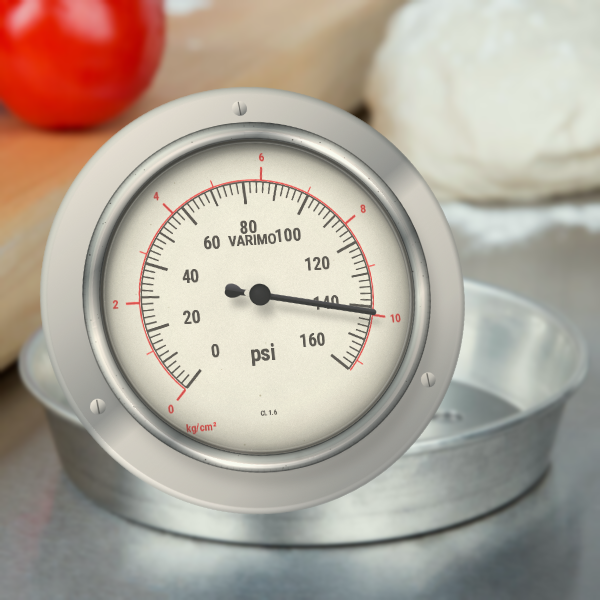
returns value=142 unit=psi
